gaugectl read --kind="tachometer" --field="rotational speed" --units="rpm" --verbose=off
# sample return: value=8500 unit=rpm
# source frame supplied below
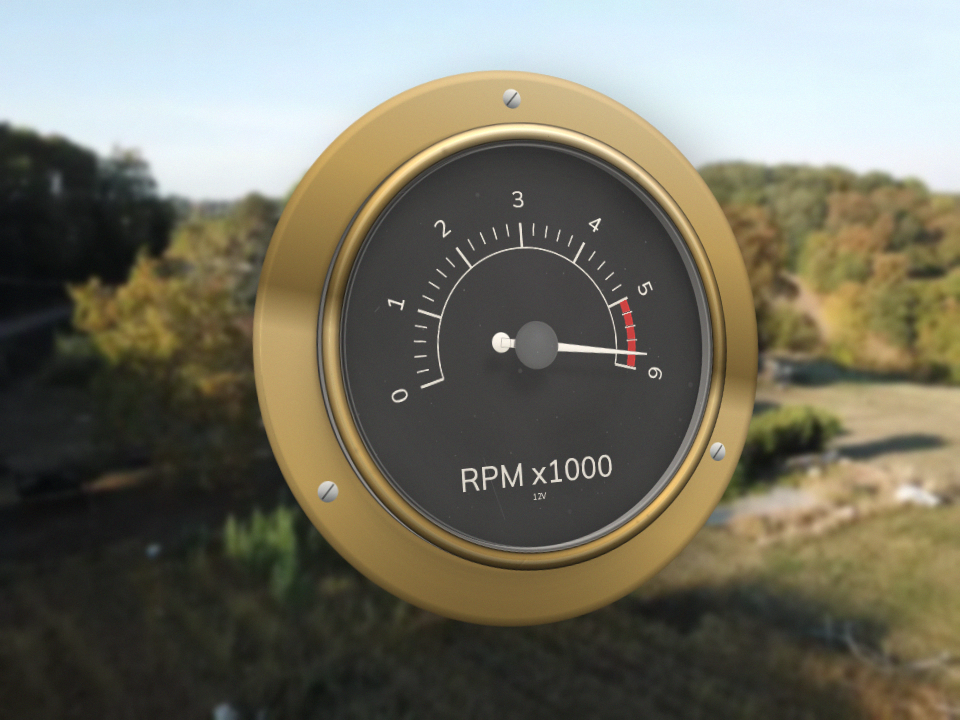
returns value=5800 unit=rpm
